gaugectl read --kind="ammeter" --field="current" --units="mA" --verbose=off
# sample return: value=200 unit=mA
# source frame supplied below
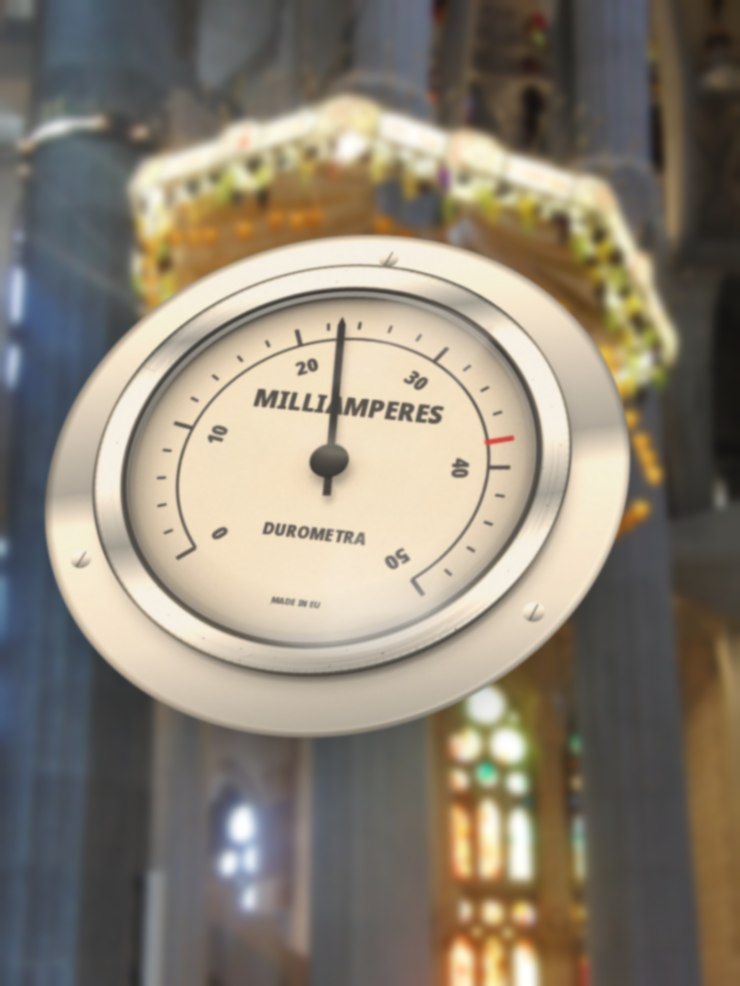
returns value=23 unit=mA
